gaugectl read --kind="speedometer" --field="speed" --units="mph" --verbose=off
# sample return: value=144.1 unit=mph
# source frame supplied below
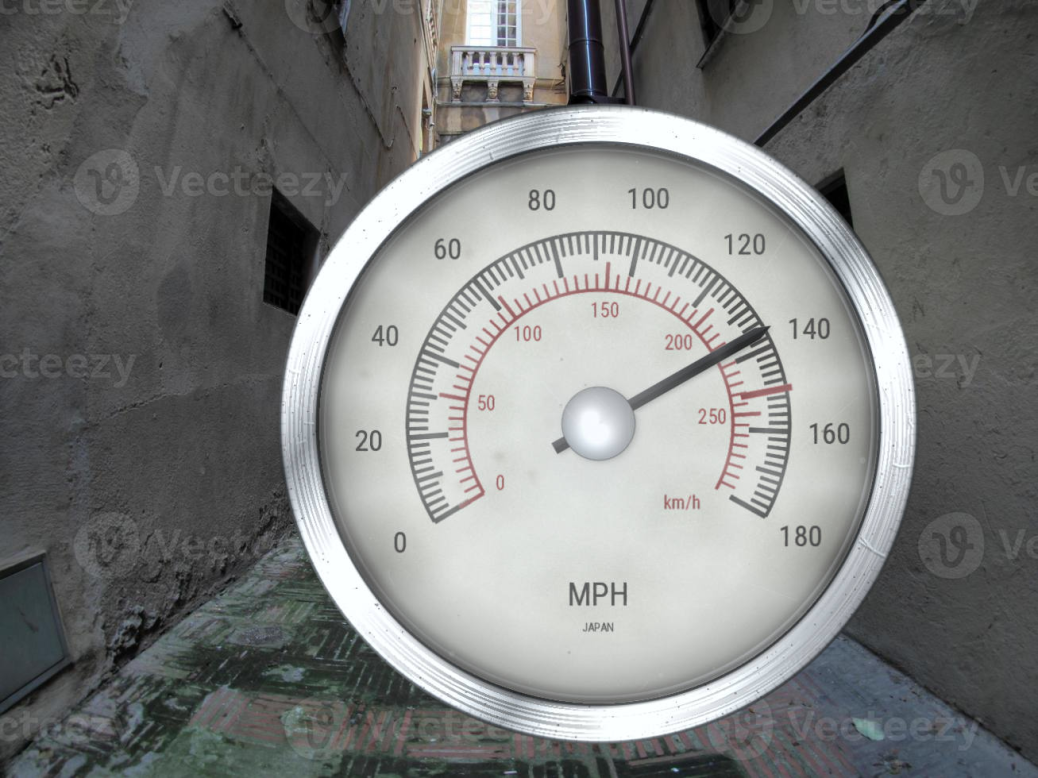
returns value=136 unit=mph
